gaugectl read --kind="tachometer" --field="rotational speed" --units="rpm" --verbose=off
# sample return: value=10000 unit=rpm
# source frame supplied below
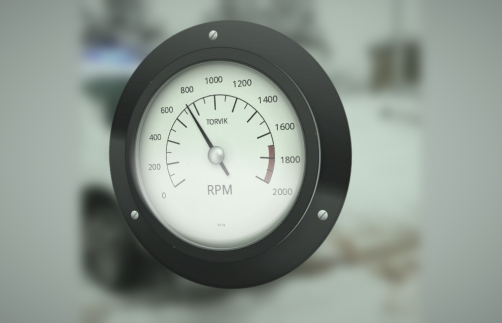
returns value=750 unit=rpm
